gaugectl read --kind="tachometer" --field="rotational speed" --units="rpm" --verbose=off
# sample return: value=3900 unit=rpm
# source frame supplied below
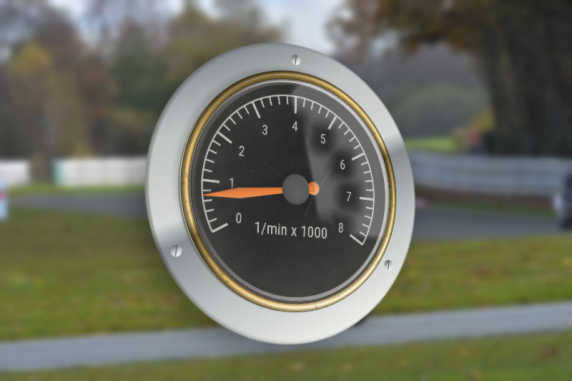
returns value=700 unit=rpm
